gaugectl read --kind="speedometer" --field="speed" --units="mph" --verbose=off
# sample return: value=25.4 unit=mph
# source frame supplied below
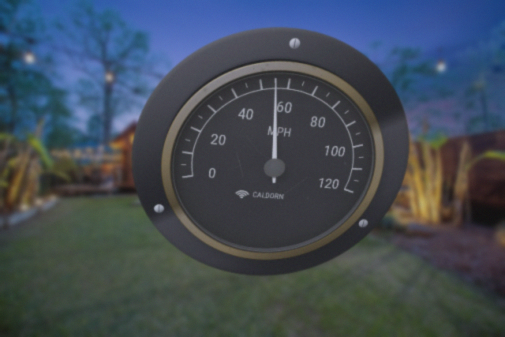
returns value=55 unit=mph
